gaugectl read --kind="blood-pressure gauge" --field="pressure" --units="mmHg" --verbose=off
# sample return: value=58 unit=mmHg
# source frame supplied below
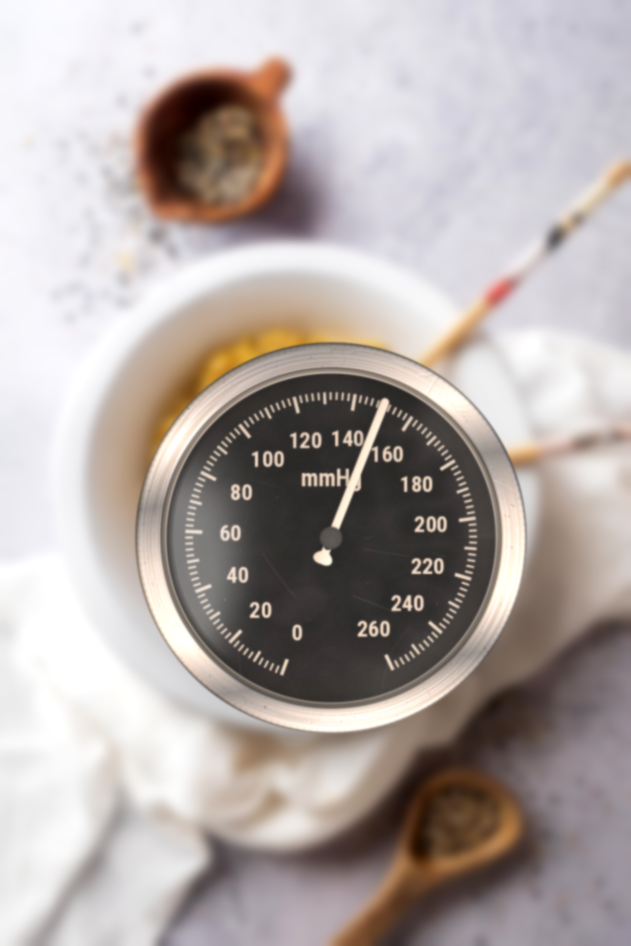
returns value=150 unit=mmHg
